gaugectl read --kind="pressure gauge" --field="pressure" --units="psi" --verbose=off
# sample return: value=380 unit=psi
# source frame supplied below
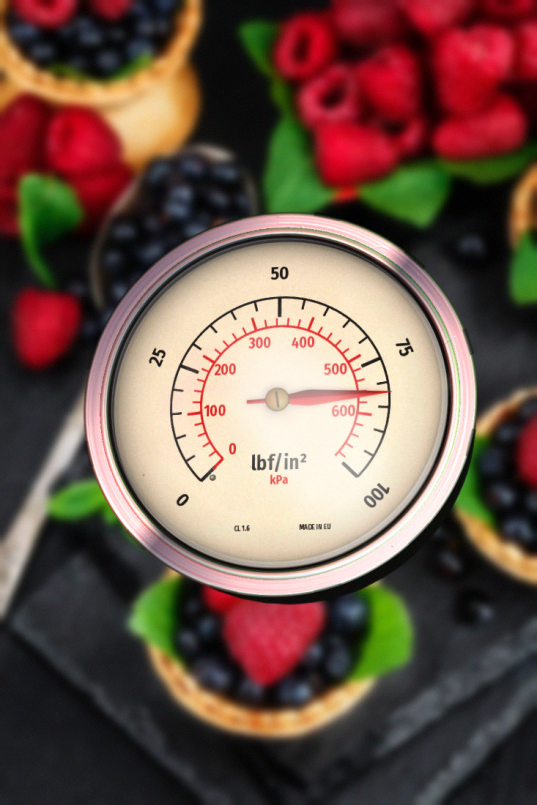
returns value=82.5 unit=psi
